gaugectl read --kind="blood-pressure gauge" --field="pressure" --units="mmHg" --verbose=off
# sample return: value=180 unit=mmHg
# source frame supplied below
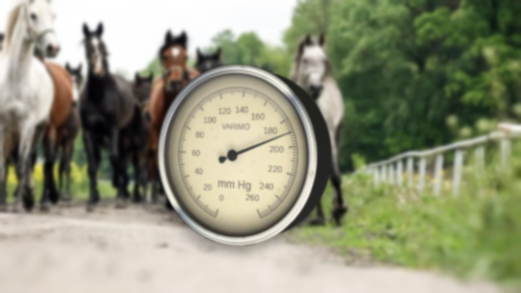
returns value=190 unit=mmHg
